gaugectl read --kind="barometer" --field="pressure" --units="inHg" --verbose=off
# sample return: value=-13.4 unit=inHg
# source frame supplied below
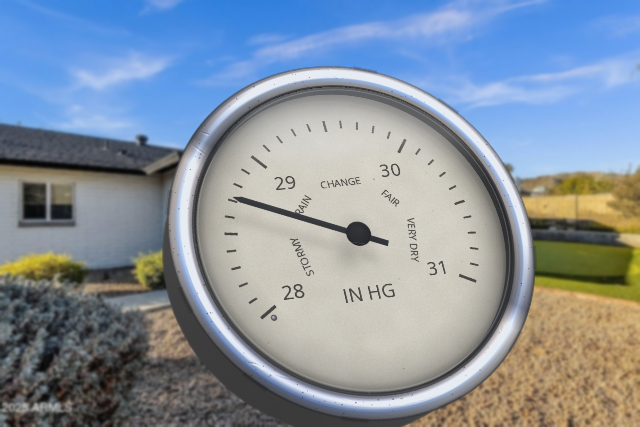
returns value=28.7 unit=inHg
